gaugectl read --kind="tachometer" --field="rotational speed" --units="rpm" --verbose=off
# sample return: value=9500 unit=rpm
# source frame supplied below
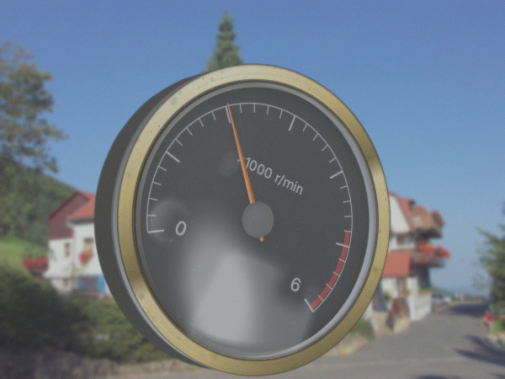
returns value=2000 unit=rpm
